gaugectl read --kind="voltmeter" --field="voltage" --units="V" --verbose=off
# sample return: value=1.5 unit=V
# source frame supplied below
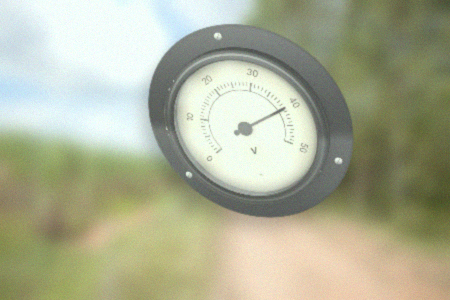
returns value=40 unit=V
